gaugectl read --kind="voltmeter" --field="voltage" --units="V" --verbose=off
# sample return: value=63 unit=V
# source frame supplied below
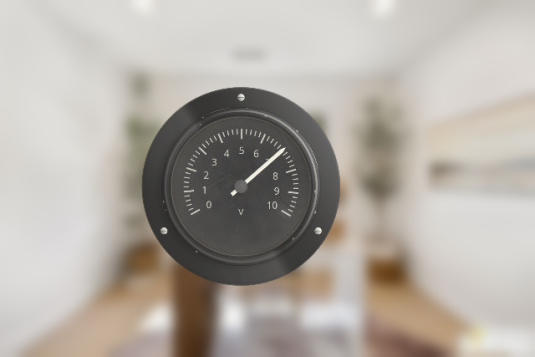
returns value=7 unit=V
